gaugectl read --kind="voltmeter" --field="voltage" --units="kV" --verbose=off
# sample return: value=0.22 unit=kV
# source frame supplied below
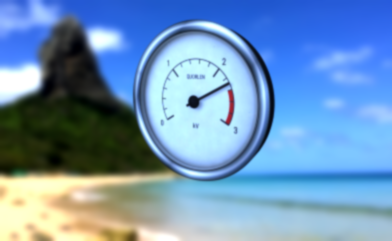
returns value=2.3 unit=kV
